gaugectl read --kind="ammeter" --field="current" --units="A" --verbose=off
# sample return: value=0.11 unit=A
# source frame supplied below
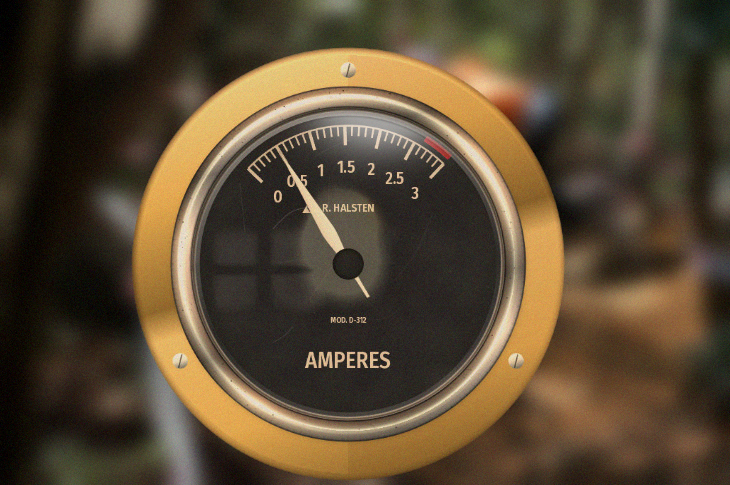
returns value=0.5 unit=A
